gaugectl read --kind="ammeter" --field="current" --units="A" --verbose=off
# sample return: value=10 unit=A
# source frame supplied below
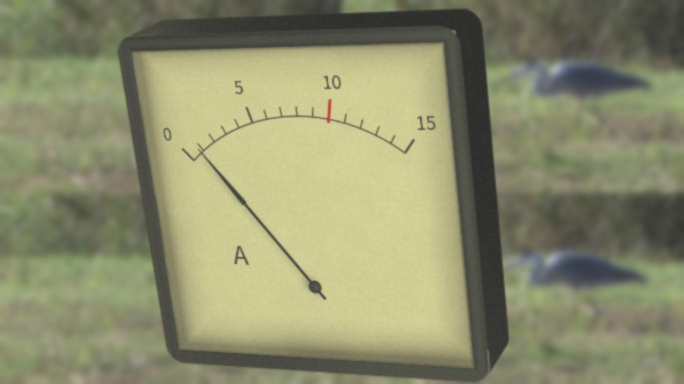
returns value=1 unit=A
